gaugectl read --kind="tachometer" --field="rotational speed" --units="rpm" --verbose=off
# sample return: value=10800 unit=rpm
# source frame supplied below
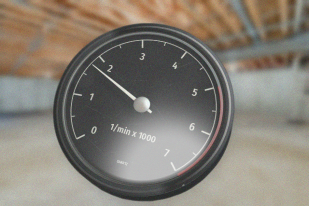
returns value=1750 unit=rpm
